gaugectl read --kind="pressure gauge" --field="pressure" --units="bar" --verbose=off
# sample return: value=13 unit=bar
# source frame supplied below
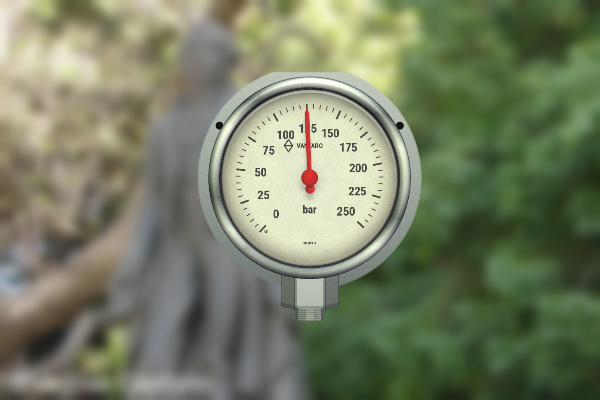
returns value=125 unit=bar
